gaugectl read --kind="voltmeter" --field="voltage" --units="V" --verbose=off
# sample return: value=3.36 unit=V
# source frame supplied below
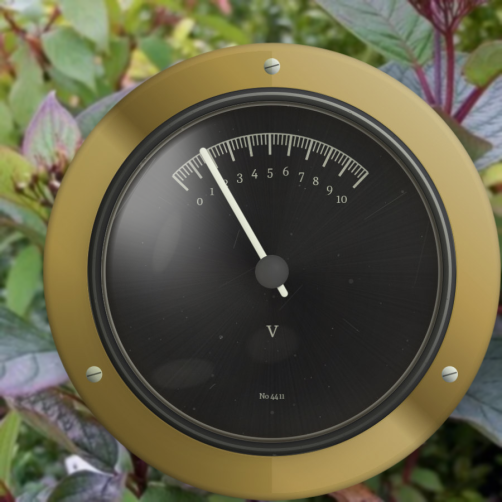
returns value=1.8 unit=V
